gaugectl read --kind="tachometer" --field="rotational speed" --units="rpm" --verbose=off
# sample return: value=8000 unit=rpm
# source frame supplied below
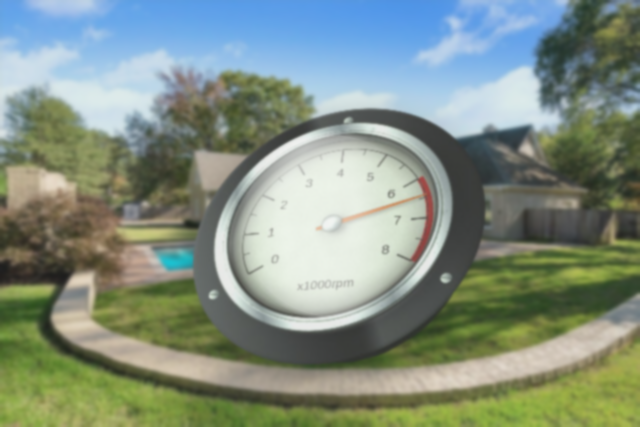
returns value=6500 unit=rpm
